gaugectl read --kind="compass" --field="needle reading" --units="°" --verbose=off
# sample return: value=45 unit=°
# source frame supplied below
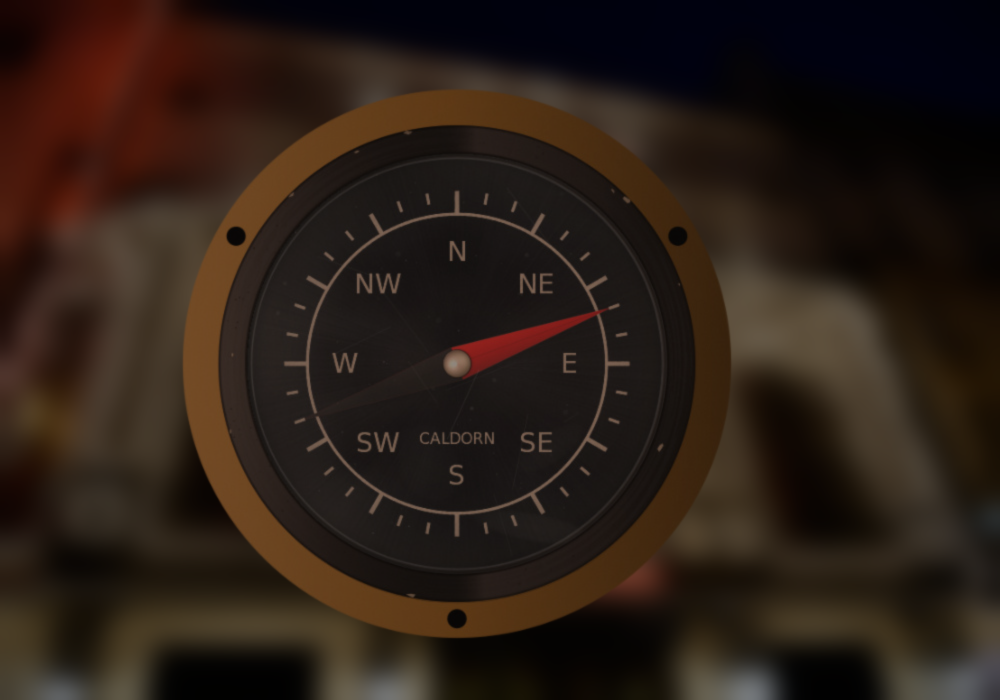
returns value=70 unit=°
